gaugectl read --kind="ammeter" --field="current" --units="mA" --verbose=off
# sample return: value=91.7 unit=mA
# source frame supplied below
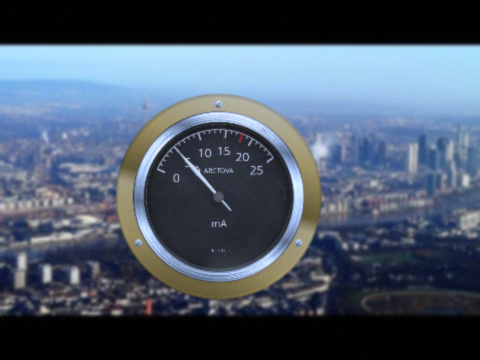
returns value=5 unit=mA
